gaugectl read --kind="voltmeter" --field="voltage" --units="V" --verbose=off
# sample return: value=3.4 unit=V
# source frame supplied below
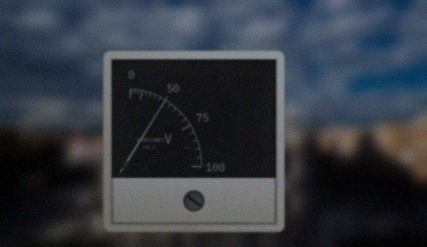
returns value=50 unit=V
